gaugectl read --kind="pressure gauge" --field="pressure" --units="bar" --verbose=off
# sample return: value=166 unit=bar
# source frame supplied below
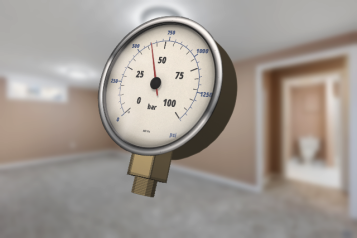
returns value=42.5 unit=bar
